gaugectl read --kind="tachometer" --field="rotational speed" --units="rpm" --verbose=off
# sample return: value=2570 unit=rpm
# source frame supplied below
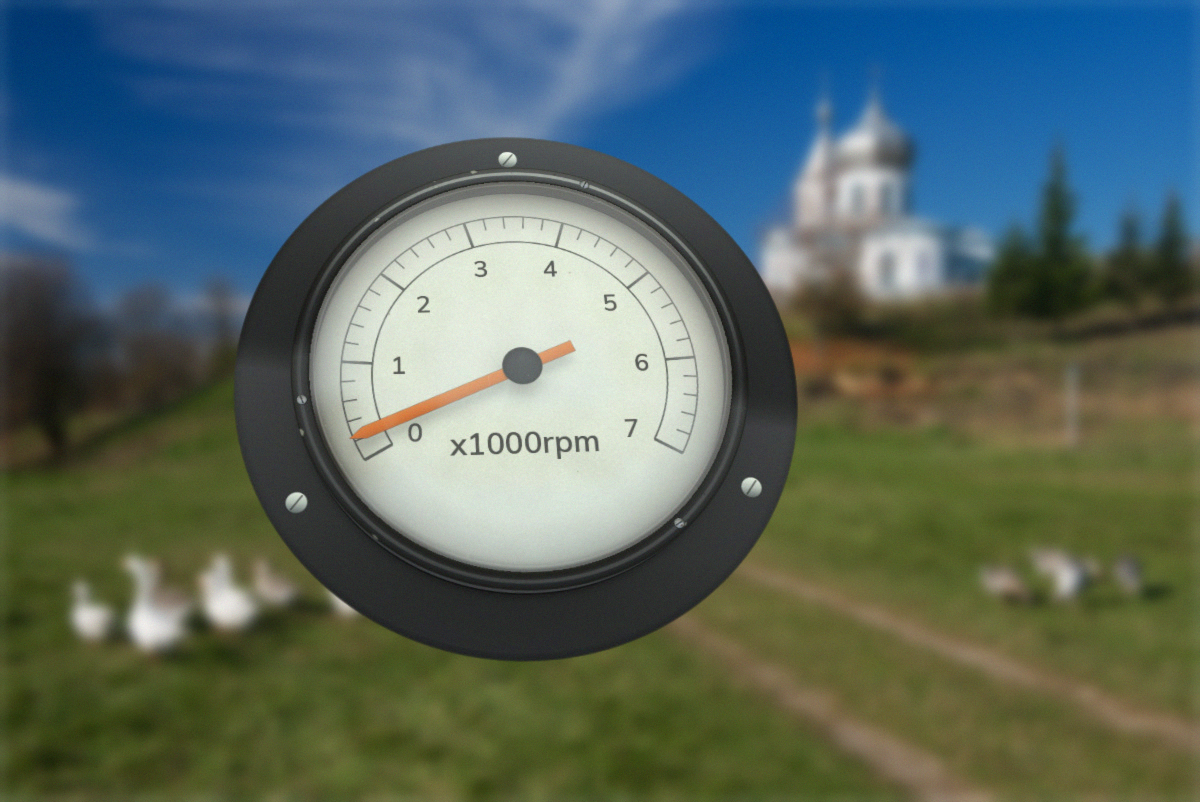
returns value=200 unit=rpm
